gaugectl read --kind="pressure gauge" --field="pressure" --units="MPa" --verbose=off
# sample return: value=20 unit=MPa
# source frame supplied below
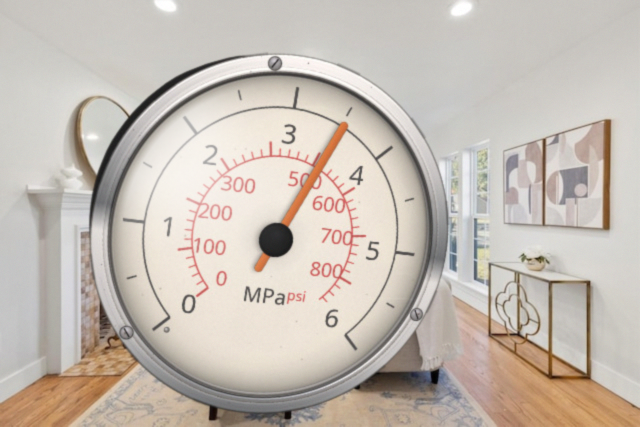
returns value=3.5 unit=MPa
